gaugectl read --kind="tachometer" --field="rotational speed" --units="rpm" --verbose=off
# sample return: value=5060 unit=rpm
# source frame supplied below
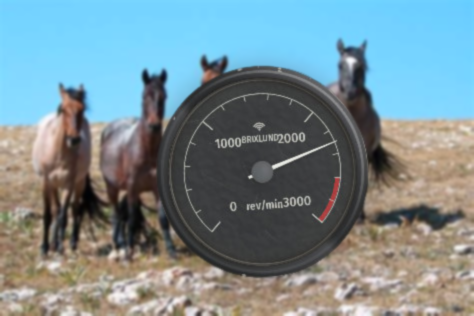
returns value=2300 unit=rpm
